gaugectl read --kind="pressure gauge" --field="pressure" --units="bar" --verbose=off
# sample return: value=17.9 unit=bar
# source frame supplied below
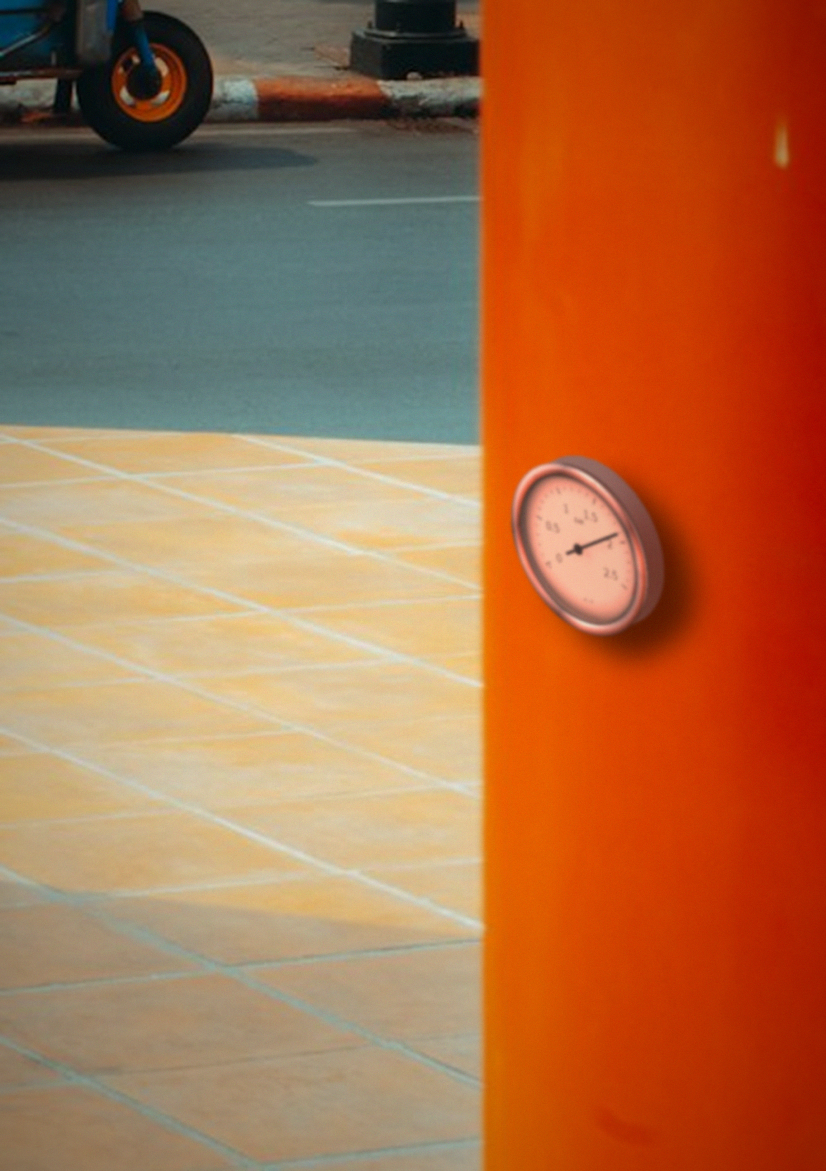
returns value=1.9 unit=bar
